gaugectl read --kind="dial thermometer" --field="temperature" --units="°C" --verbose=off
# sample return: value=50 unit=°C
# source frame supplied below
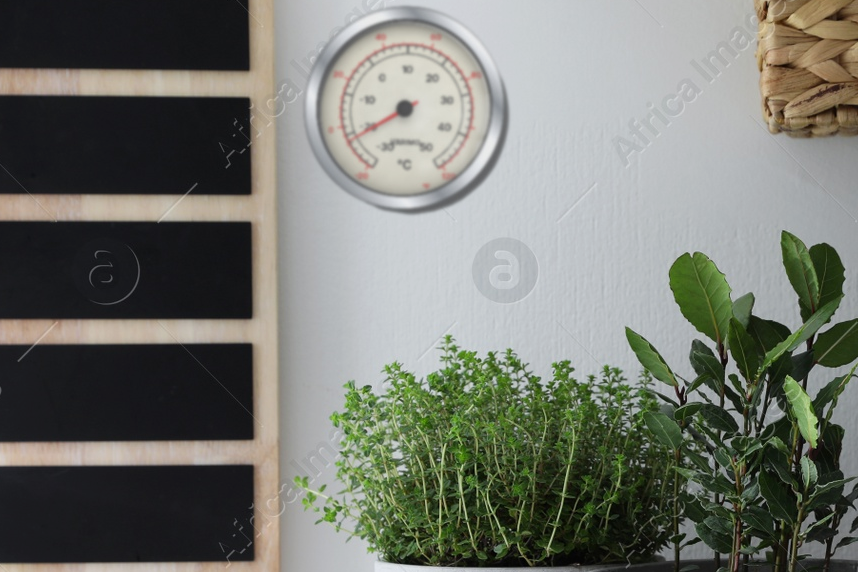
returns value=-22 unit=°C
